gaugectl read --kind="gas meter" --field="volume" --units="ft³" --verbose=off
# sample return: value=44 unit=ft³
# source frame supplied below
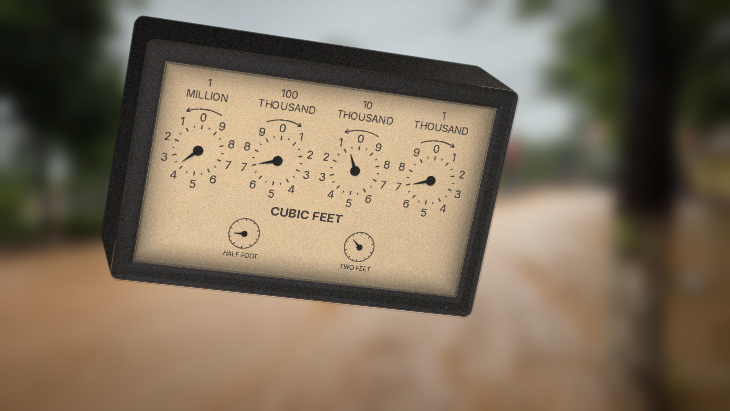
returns value=370700 unit=ft³
